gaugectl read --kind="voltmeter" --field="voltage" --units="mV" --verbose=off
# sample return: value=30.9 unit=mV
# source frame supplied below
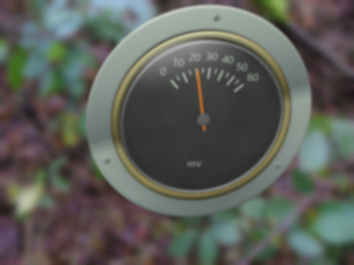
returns value=20 unit=mV
